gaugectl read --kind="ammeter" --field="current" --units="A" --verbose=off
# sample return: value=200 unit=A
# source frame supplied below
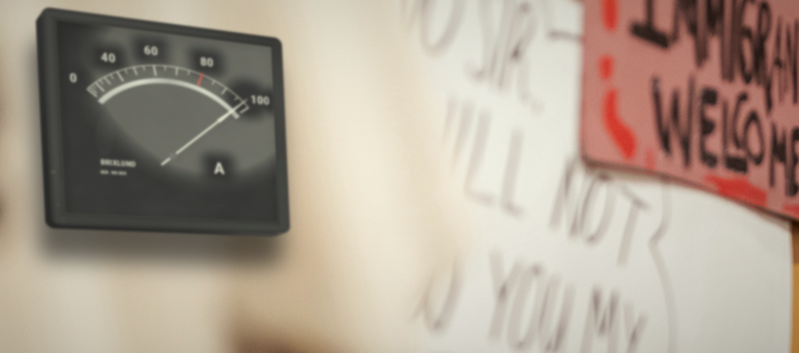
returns value=97.5 unit=A
